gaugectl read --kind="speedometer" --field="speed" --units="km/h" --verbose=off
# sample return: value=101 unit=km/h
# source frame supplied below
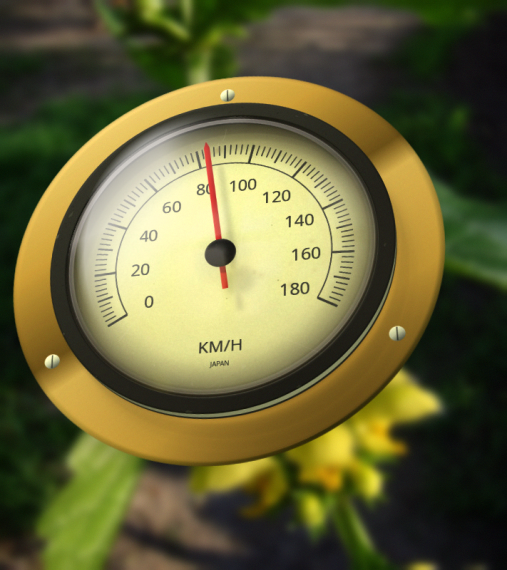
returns value=84 unit=km/h
